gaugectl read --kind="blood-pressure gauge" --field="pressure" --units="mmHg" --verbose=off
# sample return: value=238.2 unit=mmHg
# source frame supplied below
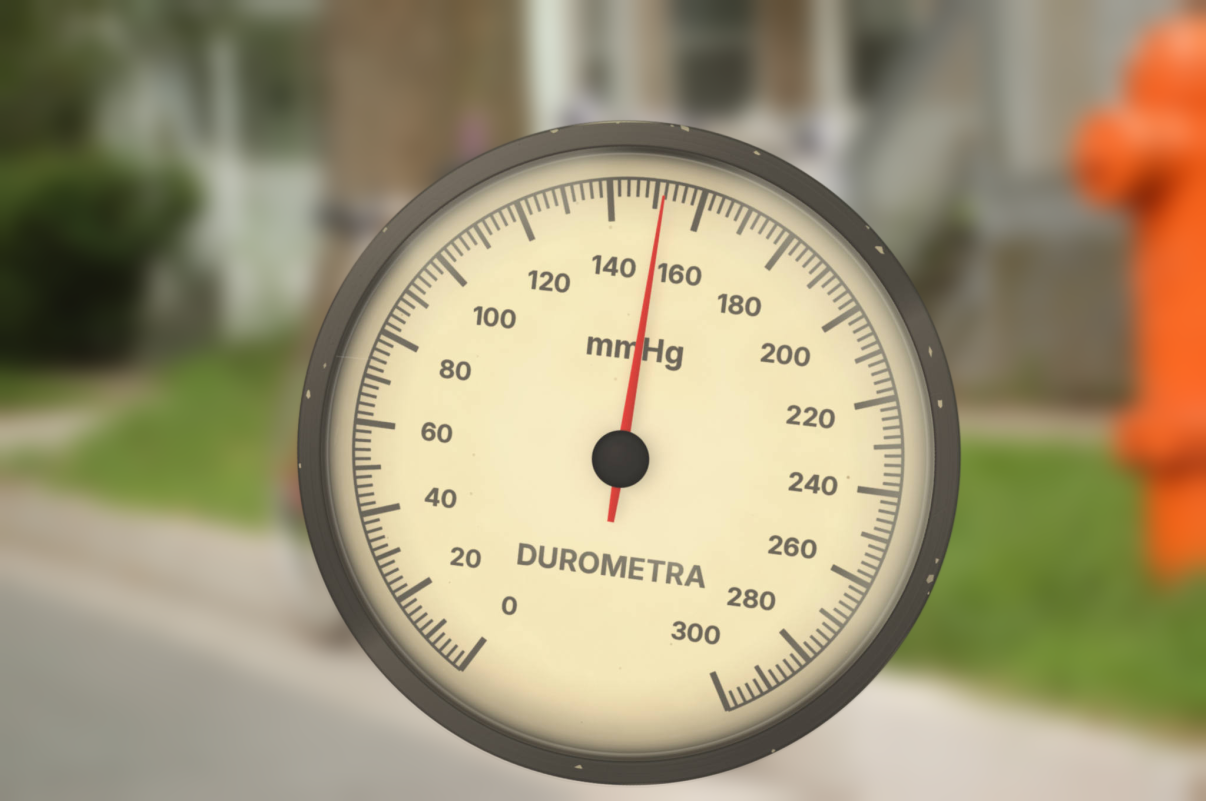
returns value=152 unit=mmHg
